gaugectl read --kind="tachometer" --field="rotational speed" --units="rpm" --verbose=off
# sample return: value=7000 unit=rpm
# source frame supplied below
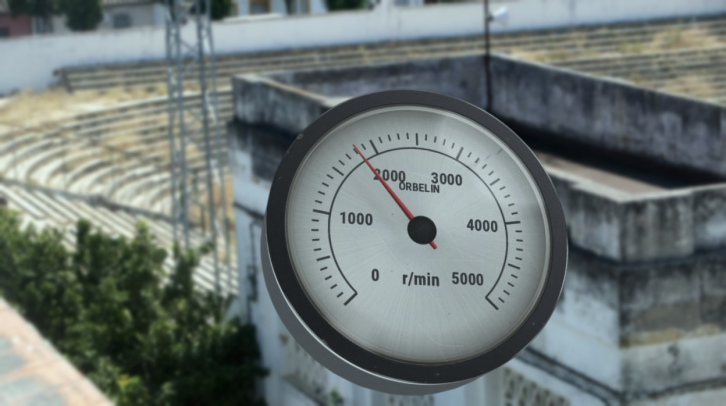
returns value=1800 unit=rpm
